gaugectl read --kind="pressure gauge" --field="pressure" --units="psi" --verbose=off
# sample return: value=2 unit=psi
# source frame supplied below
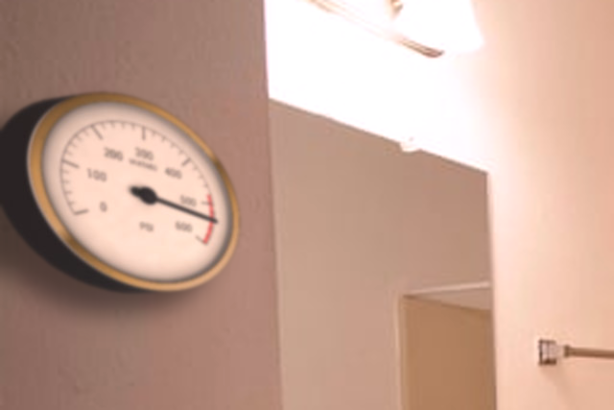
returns value=540 unit=psi
